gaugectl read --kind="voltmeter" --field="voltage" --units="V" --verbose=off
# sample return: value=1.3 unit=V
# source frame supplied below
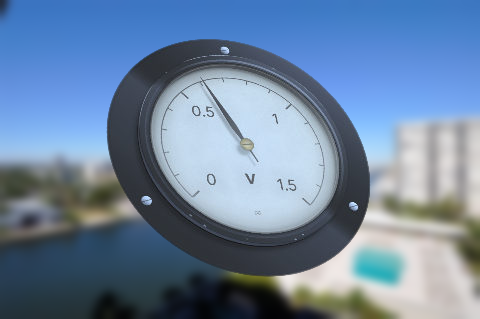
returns value=0.6 unit=V
